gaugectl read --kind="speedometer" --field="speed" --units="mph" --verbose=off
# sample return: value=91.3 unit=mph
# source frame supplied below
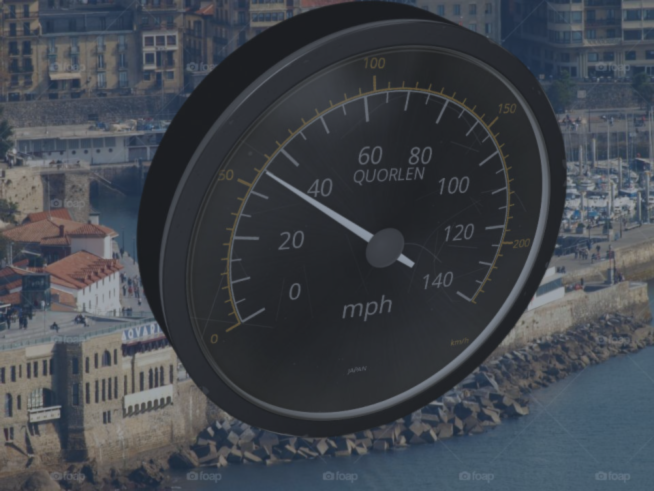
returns value=35 unit=mph
